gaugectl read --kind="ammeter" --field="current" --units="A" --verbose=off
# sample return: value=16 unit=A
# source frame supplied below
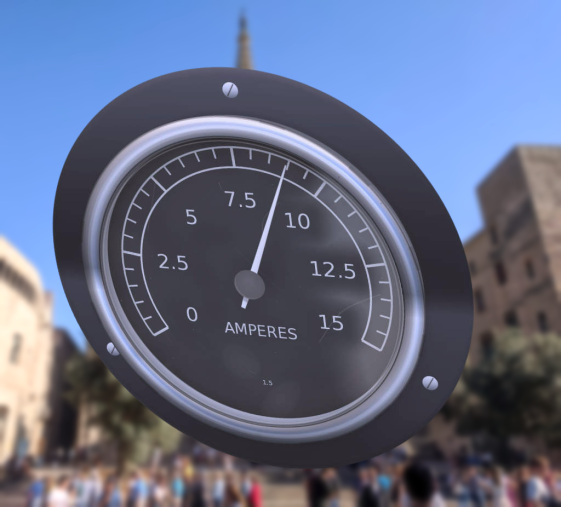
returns value=9 unit=A
